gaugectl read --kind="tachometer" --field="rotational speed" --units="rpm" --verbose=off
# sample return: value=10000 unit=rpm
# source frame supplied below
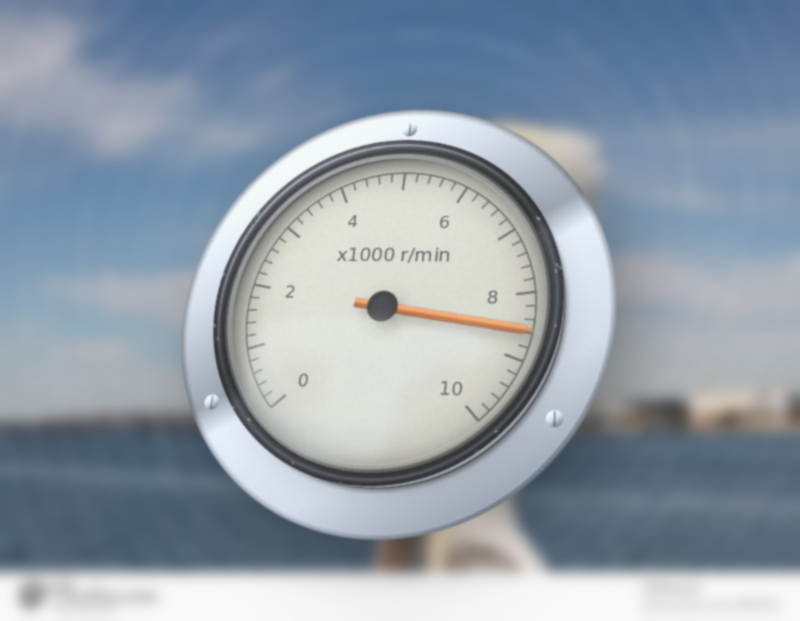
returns value=8600 unit=rpm
